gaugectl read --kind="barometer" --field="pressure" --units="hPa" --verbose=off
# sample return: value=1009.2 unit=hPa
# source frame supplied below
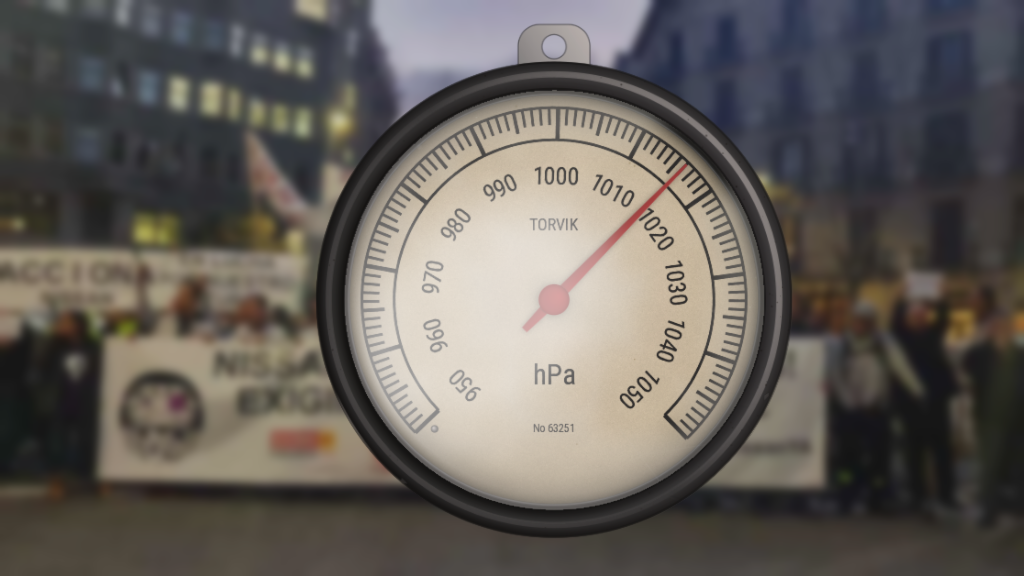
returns value=1016 unit=hPa
